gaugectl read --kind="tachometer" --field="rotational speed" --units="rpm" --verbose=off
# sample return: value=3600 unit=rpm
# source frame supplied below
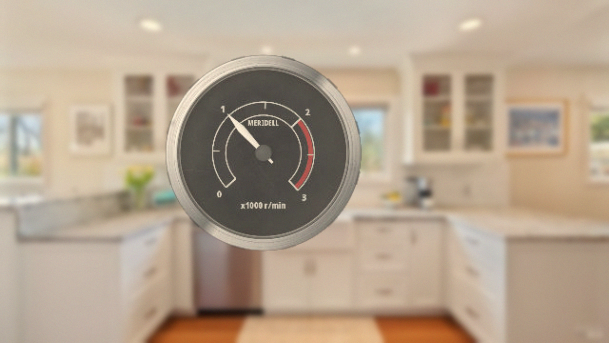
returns value=1000 unit=rpm
